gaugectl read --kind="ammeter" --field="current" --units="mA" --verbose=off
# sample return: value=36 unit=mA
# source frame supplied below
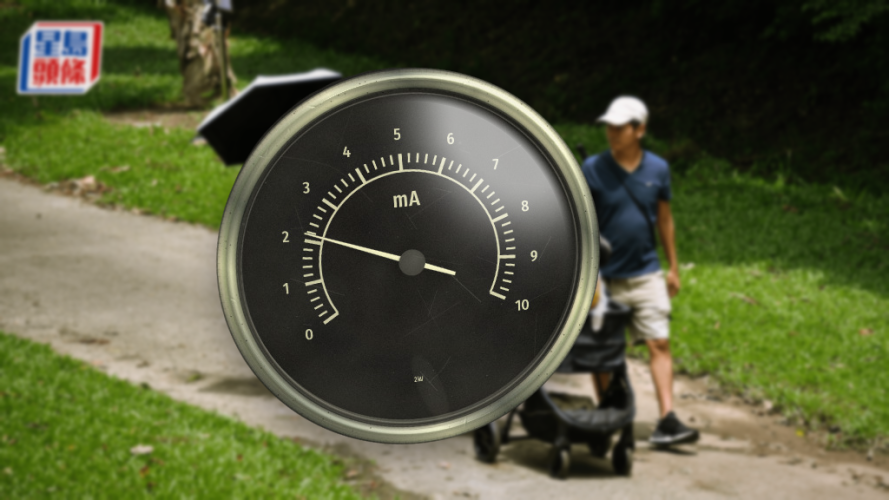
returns value=2.2 unit=mA
